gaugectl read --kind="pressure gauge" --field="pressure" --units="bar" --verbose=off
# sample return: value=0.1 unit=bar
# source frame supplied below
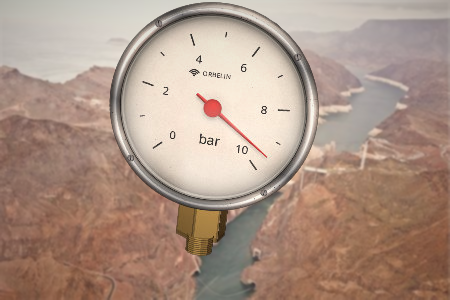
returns value=9.5 unit=bar
